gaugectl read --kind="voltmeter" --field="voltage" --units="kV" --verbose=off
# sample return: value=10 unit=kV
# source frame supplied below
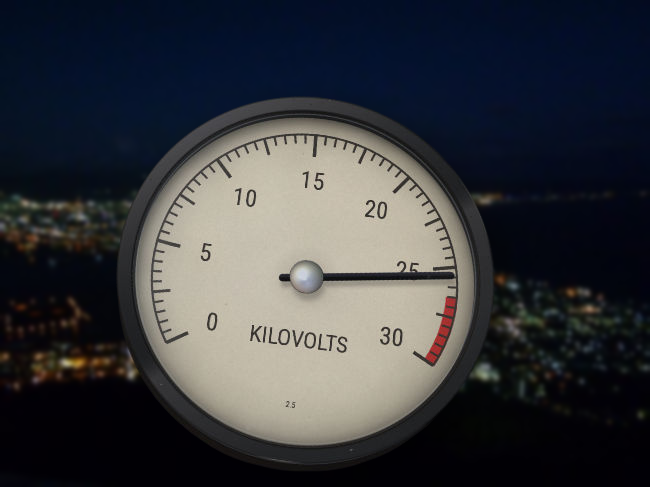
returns value=25.5 unit=kV
